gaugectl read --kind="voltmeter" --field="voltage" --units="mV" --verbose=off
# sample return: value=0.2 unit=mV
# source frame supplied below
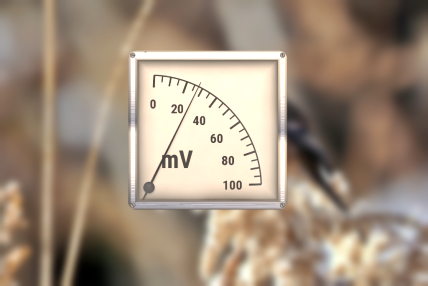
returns value=27.5 unit=mV
